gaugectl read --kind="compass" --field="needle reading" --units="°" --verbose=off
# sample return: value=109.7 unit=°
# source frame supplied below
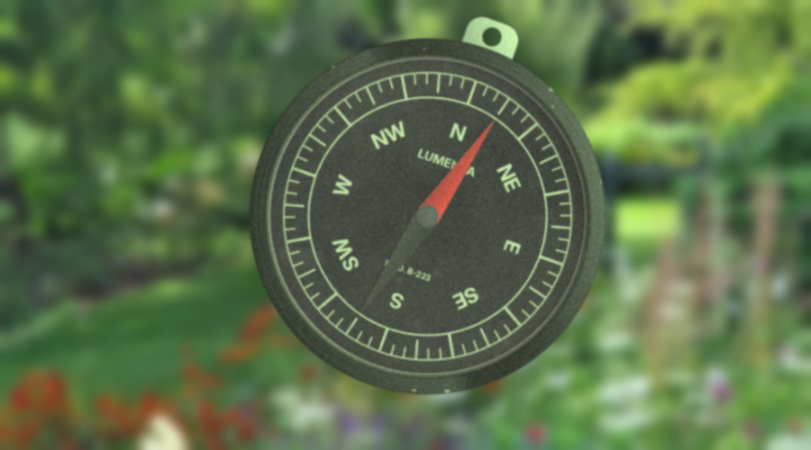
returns value=15 unit=°
